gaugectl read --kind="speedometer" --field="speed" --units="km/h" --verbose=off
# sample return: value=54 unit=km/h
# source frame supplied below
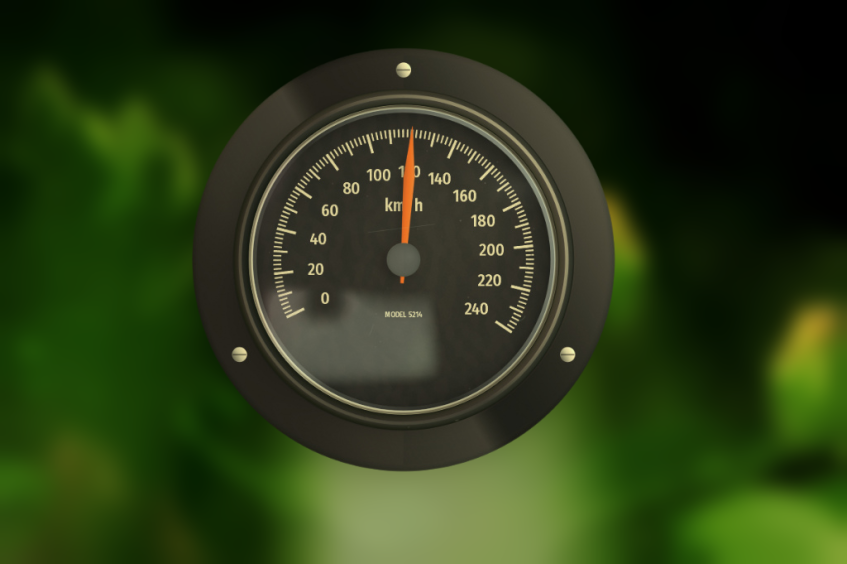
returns value=120 unit=km/h
